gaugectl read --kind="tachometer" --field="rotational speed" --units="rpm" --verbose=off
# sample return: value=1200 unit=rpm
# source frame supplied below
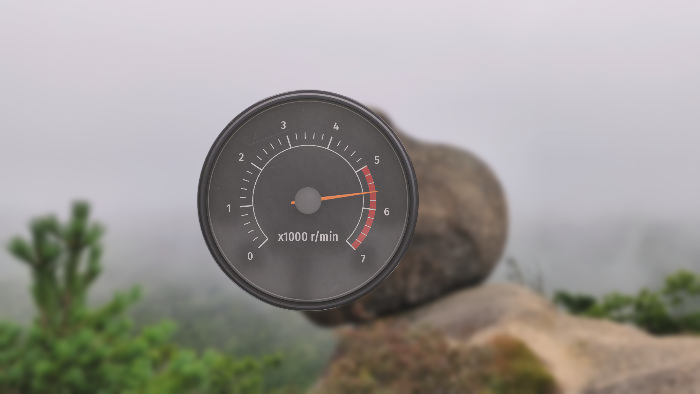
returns value=5600 unit=rpm
